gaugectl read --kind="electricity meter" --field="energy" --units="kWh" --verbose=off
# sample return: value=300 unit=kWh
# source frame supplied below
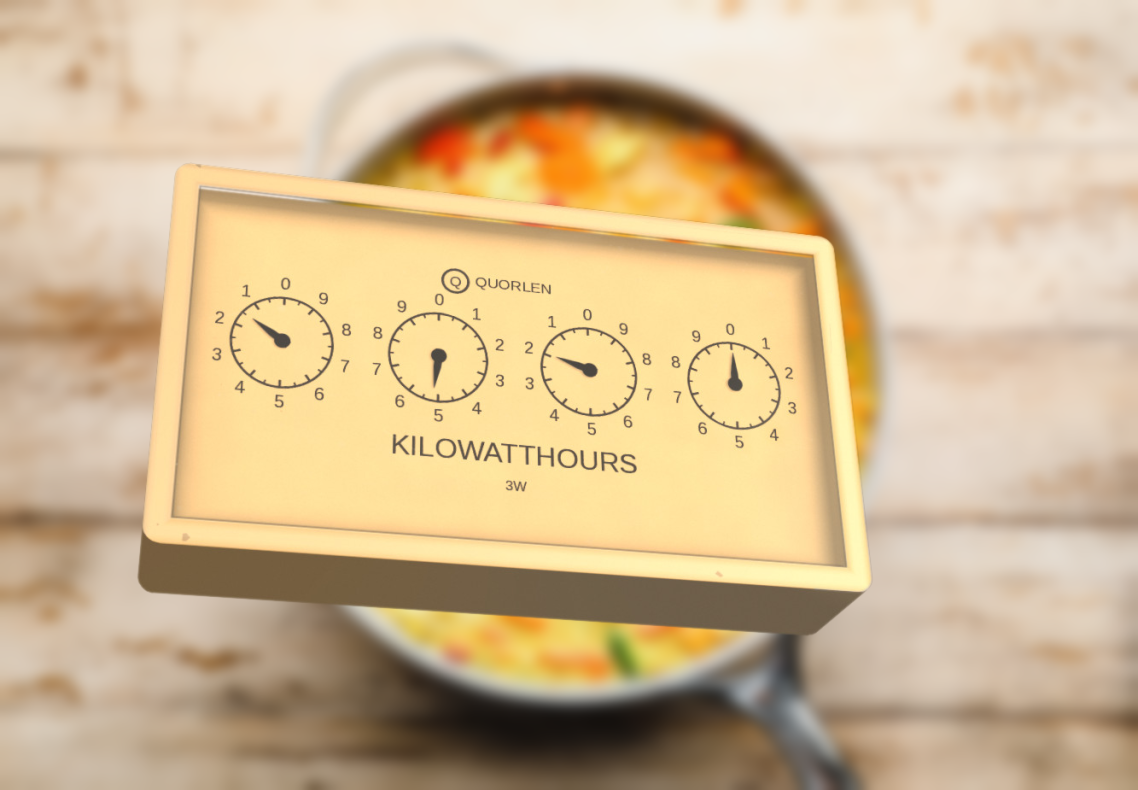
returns value=1520 unit=kWh
